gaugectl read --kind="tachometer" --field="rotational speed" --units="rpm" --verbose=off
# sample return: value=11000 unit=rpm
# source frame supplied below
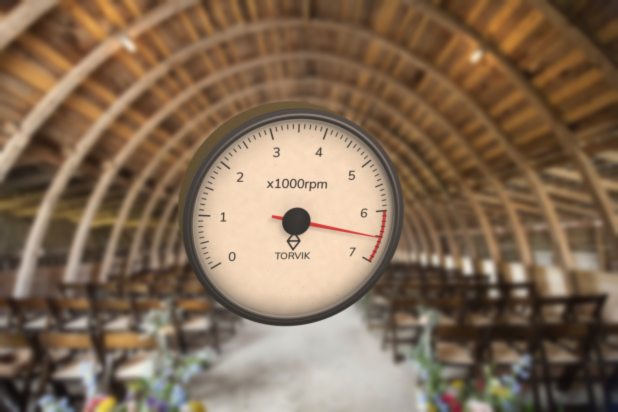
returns value=6500 unit=rpm
